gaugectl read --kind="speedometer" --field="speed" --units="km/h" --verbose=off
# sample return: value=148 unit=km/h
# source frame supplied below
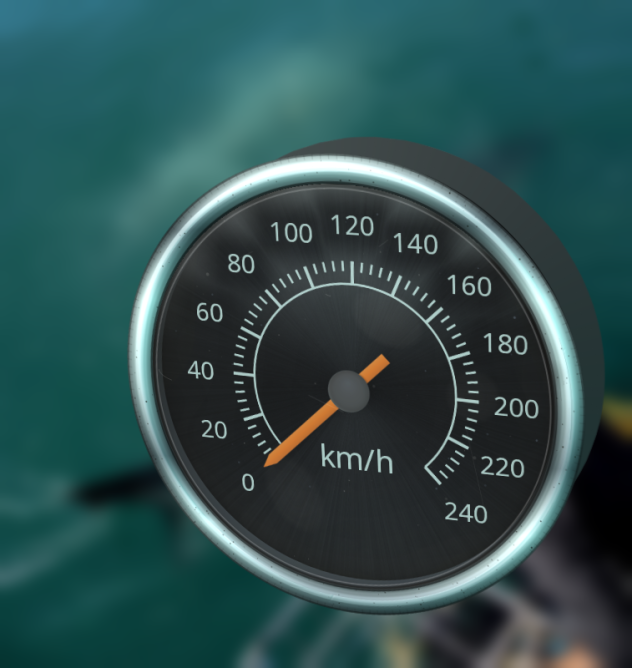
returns value=0 unit=km/h
